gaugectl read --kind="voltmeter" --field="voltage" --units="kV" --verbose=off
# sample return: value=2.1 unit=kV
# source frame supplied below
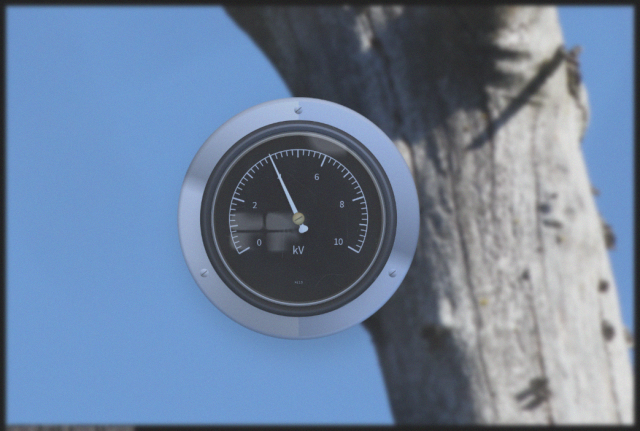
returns value=4 unit=kV
